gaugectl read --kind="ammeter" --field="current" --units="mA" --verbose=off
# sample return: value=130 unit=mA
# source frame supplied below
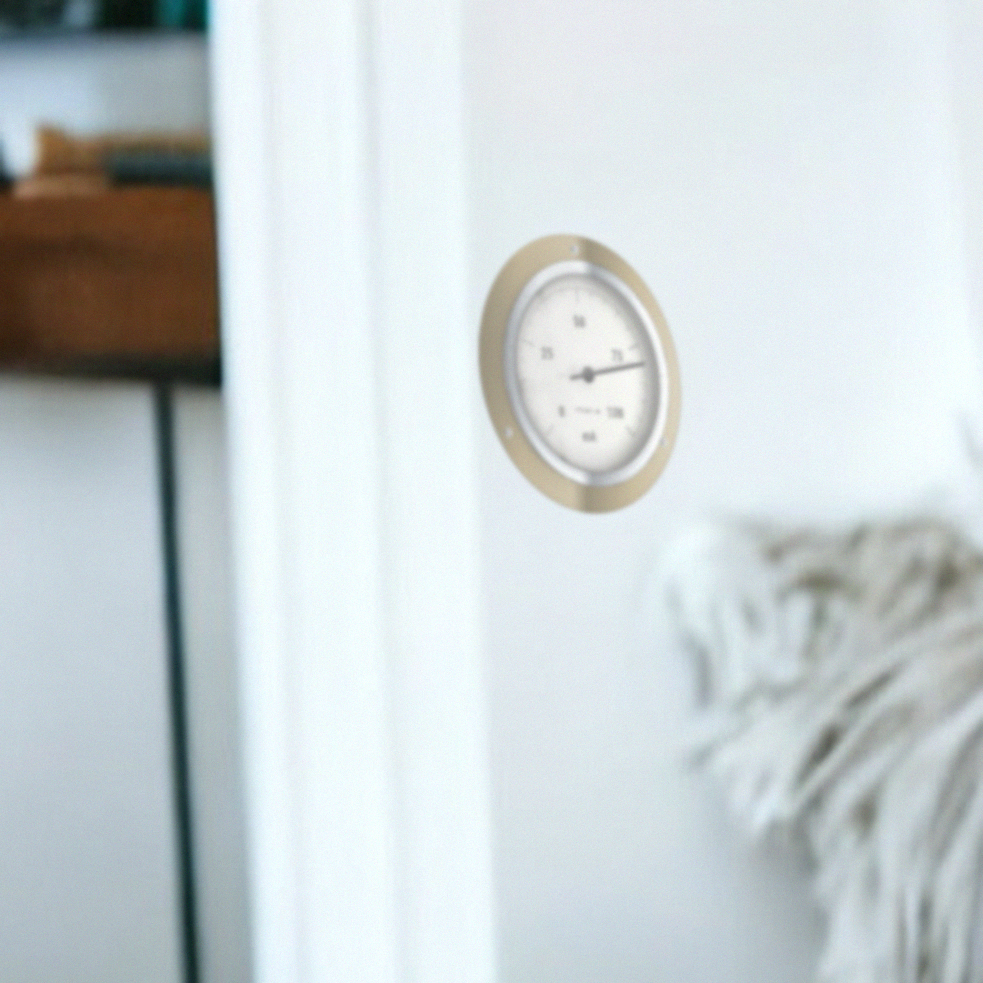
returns value=80 unit=mA
